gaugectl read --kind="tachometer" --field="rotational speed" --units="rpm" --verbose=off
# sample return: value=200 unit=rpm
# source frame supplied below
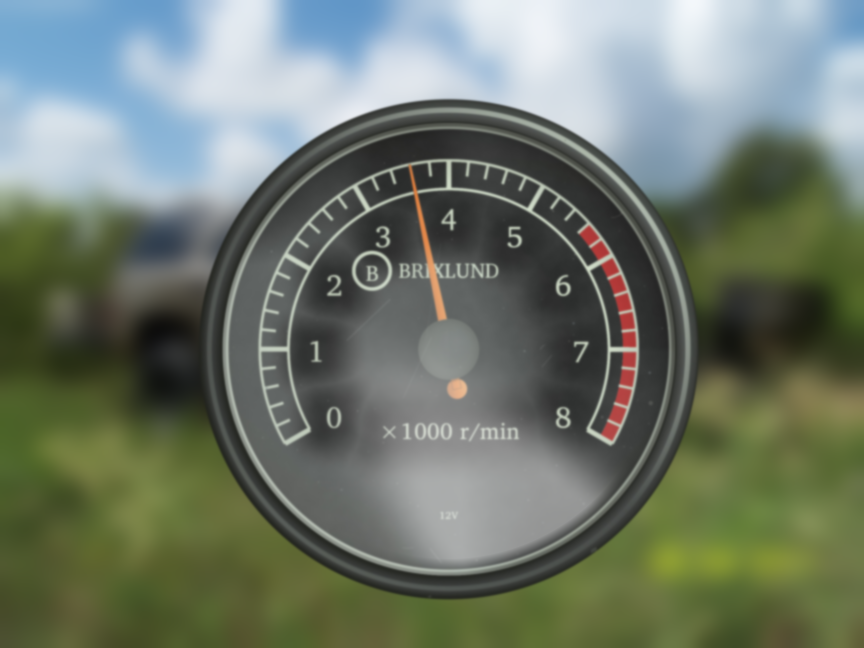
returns value=3600 unit=rpm
